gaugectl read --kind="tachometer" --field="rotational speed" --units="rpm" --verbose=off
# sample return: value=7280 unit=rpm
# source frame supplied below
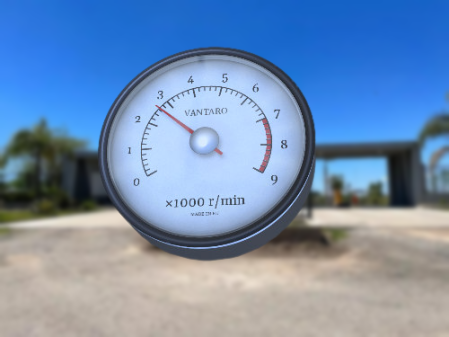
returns value=2600 unit=rpm
